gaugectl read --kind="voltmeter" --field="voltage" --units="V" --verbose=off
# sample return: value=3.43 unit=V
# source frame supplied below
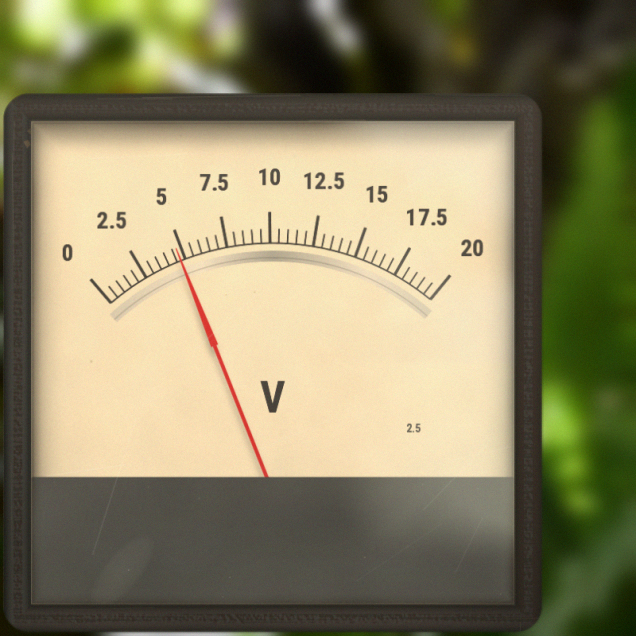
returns value=4.75 unit=V
